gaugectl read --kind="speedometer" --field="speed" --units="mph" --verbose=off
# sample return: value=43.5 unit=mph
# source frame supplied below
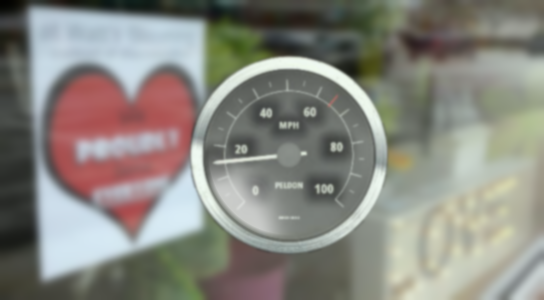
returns value=15 unit=mph
